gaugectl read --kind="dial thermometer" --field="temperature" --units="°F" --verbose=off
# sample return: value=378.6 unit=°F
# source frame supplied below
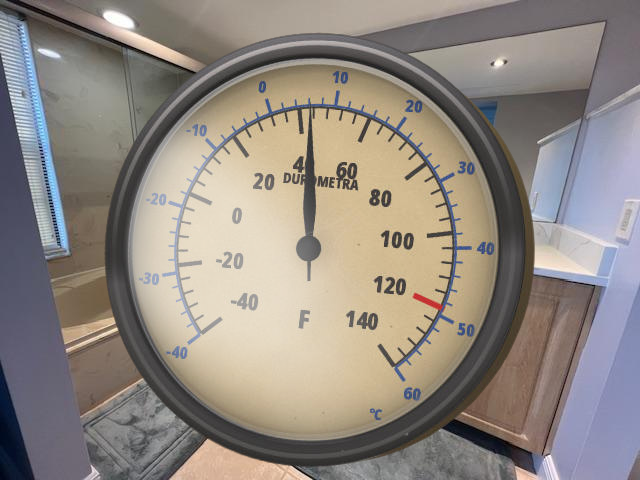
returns value=44 unit=°F
